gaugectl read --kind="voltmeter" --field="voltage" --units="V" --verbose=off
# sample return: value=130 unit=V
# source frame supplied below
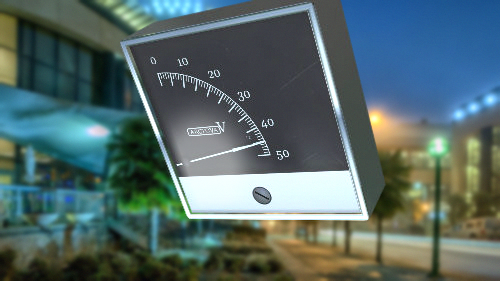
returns value=45 unit=V
